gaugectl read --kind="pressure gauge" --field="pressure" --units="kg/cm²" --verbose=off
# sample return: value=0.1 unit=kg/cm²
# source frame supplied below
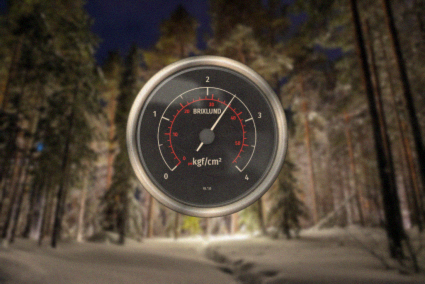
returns value=2.5 unit=kg/cm²
